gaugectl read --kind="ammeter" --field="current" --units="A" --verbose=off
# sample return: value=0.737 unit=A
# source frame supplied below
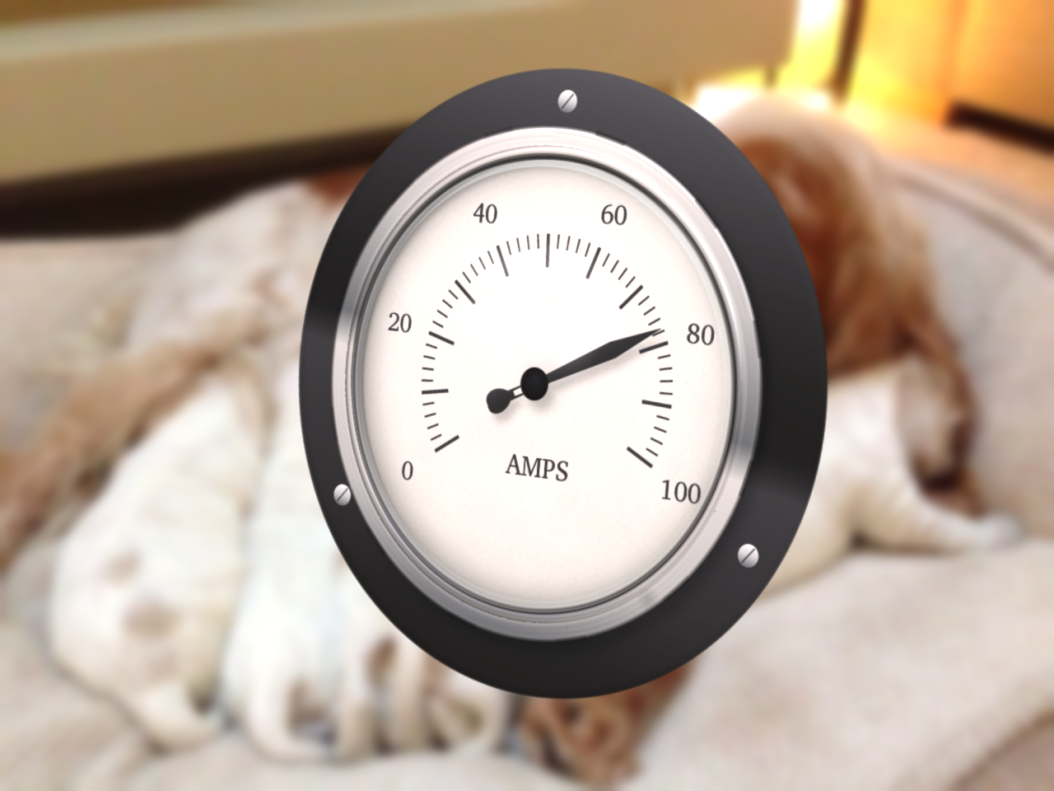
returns value=78 unit=A
